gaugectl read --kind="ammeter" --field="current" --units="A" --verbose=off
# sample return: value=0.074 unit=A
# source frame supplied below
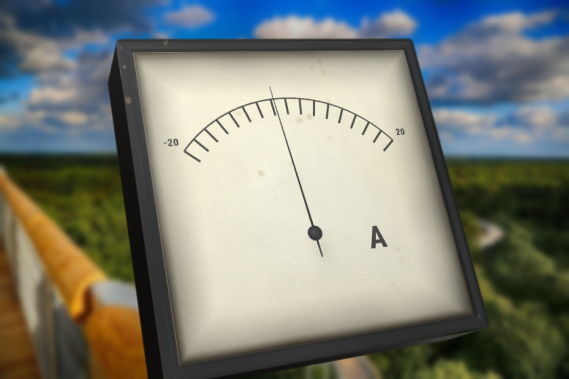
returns value=-2.5 unit=A
